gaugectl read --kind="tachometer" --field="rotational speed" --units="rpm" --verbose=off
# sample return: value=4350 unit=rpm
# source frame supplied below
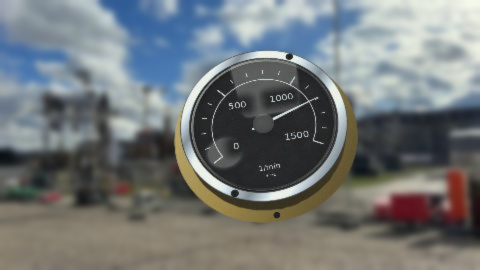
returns value=1200 unit=rpm
